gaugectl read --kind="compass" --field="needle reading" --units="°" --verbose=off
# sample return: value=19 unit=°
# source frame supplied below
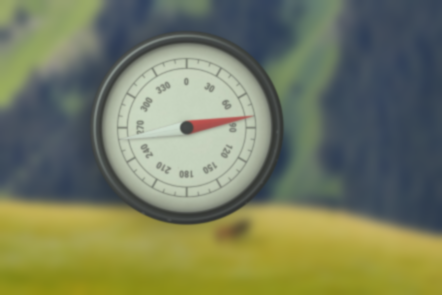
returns value=80 unit=°
